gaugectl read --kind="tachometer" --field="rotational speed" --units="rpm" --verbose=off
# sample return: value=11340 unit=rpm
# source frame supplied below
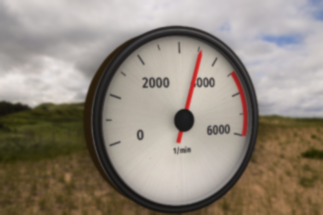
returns value=3500 unit=rpm
